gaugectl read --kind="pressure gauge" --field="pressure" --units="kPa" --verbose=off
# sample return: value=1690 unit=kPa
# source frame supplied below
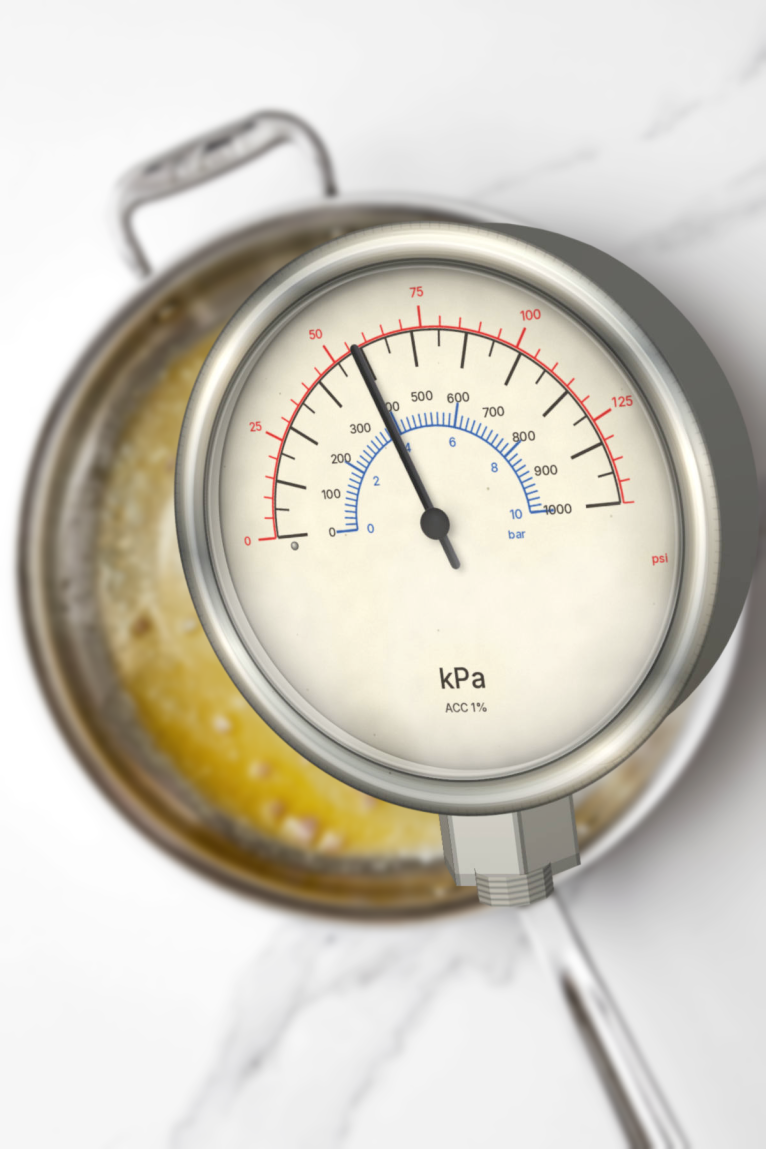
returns value=400 unit=kPa
